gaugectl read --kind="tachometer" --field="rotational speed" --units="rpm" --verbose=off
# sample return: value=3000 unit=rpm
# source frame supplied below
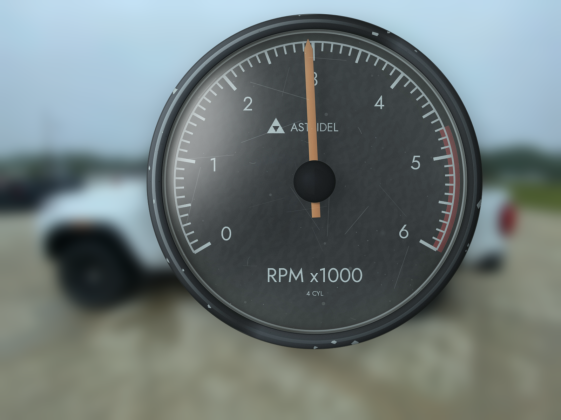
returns value=2950 unit=rpm
